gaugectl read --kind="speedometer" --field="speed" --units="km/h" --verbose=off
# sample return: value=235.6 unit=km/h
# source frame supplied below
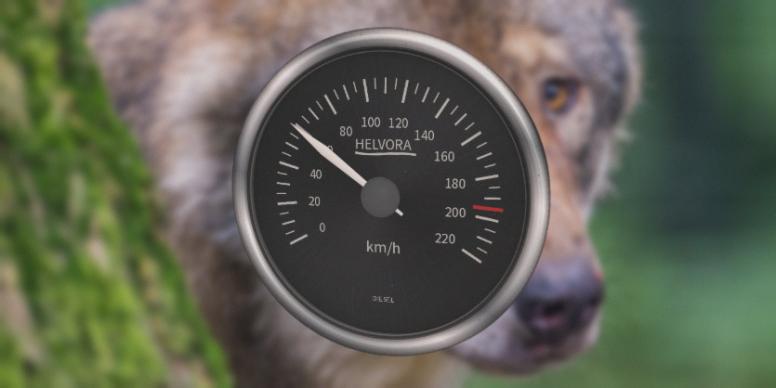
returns value=60 unit=km/h
